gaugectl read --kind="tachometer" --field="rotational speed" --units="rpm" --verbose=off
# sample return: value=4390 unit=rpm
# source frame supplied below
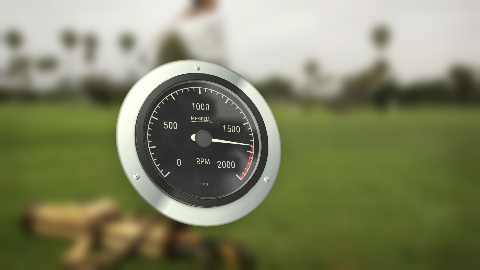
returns value=1700 unit=rpm
